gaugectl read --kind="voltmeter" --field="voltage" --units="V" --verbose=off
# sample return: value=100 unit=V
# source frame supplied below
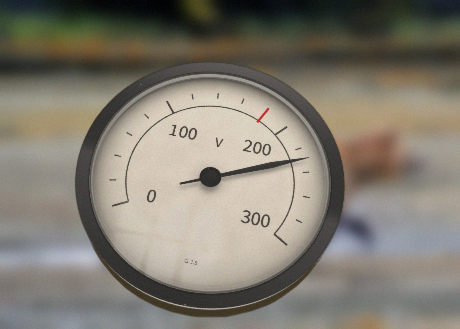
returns value=230 unit=V
